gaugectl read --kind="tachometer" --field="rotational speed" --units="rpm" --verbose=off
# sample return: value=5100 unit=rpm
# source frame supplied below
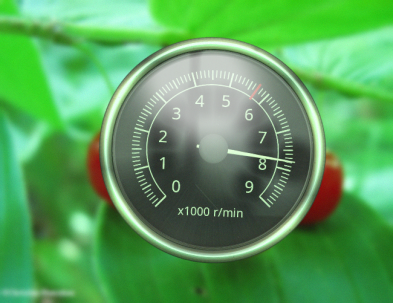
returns value=7800 unit=rpm
